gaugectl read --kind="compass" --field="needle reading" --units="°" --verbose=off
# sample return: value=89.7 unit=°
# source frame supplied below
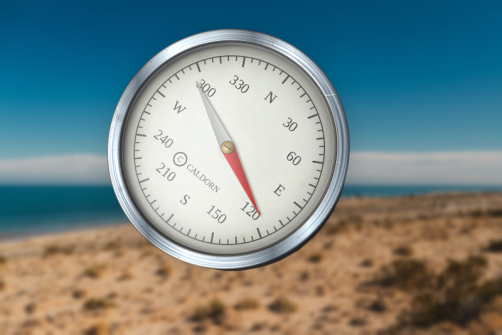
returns value=115 unit=°
